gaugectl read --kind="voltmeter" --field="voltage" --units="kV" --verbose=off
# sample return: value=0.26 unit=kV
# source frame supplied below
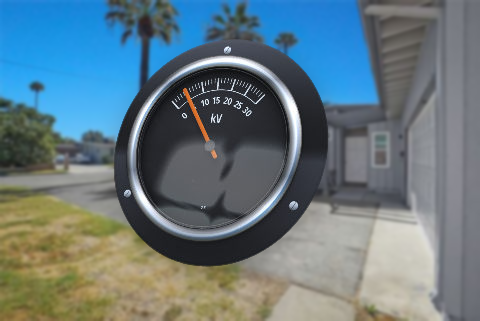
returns value=5 unit=kV
